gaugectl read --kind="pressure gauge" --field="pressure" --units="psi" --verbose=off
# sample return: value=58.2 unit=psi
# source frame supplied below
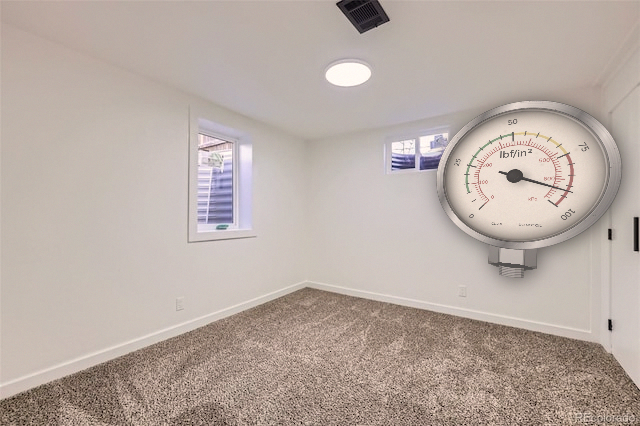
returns value=92.5 unit=psi
